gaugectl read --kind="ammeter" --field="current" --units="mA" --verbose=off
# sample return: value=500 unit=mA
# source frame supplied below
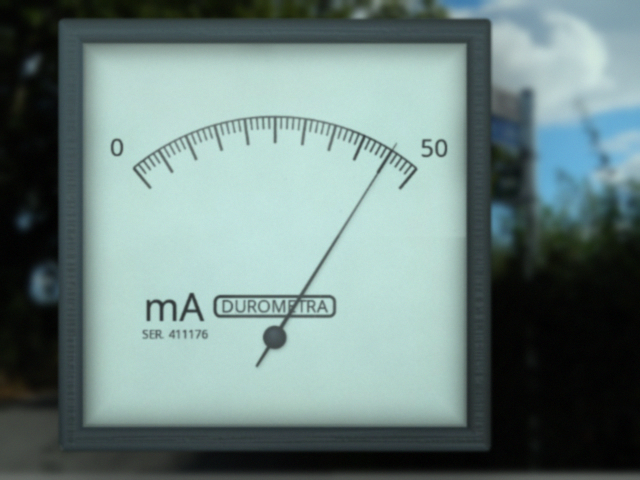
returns value=45 unit=mA
